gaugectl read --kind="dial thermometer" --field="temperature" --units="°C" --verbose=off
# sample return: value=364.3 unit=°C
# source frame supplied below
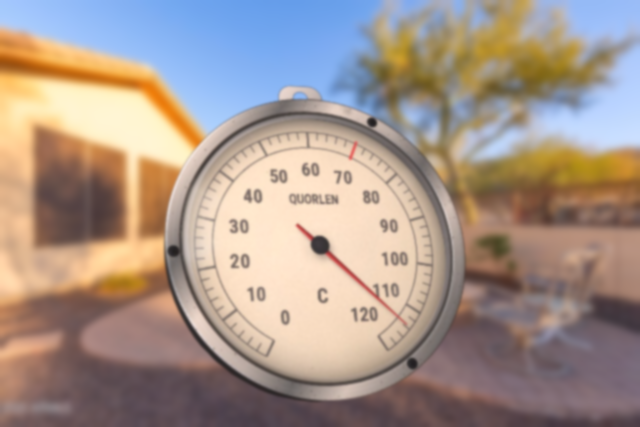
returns value=114 unit=°C
